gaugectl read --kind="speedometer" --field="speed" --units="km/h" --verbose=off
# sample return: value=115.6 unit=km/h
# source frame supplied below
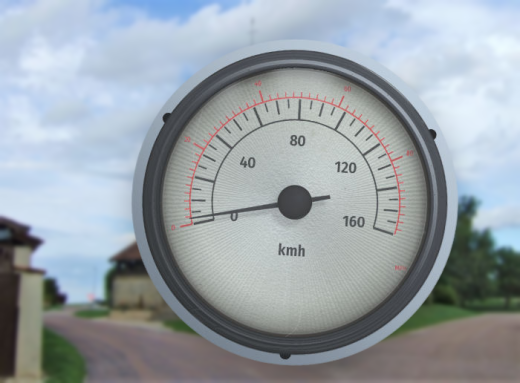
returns value=2.5 unit=km/h
